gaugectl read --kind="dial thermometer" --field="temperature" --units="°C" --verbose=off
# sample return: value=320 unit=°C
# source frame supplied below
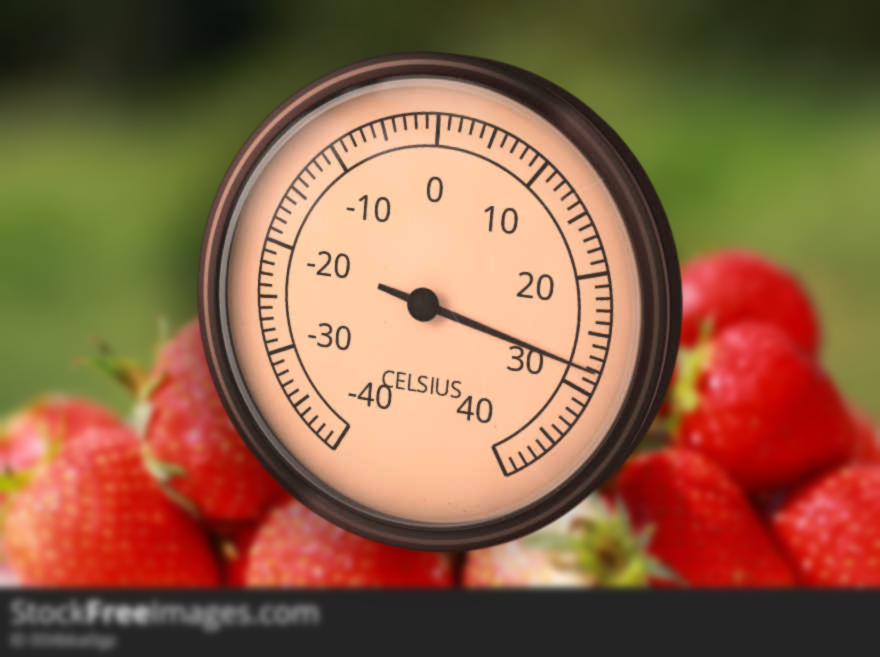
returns value=28 unit=°C
